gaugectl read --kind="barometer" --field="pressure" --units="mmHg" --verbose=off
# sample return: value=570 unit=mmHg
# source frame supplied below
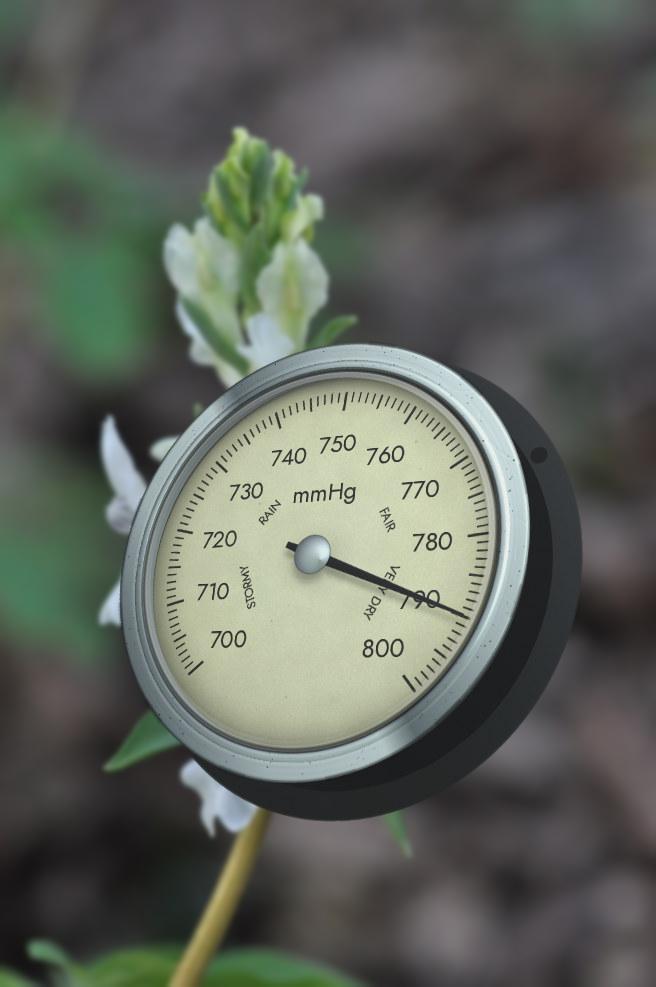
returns value=790 unit=mmHg
